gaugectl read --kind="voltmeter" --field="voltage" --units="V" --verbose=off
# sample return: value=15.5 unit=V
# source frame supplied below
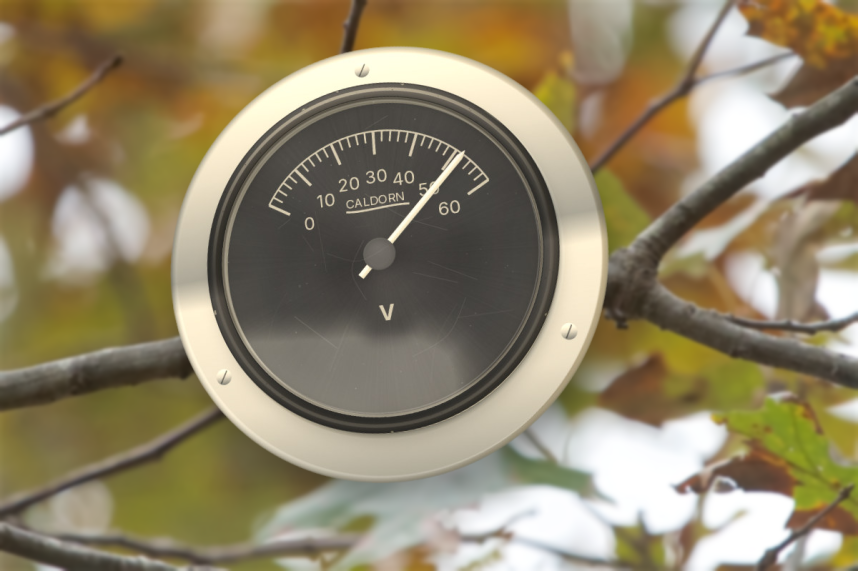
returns value=52 unit=V
